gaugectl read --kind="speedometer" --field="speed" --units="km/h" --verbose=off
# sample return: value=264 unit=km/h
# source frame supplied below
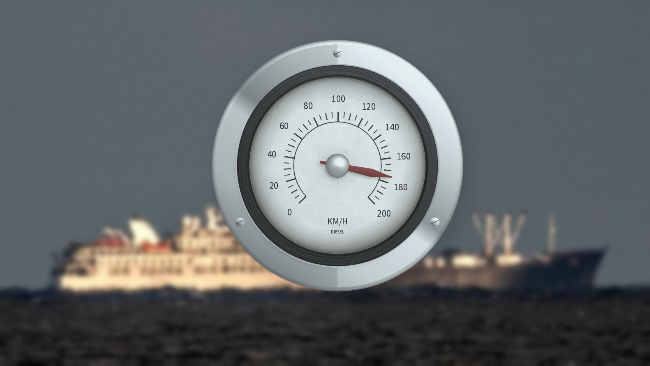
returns value=175 unit=km/h
